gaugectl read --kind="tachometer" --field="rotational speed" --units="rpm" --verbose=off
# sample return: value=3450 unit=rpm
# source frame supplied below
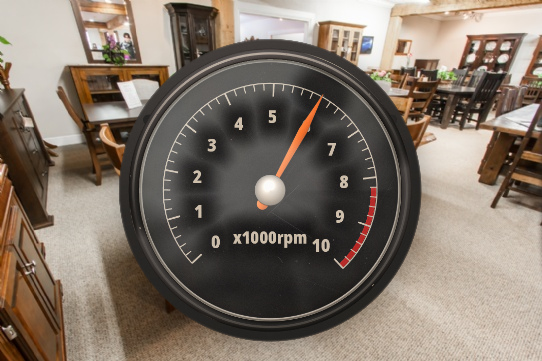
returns value=6000 unit=rpm
